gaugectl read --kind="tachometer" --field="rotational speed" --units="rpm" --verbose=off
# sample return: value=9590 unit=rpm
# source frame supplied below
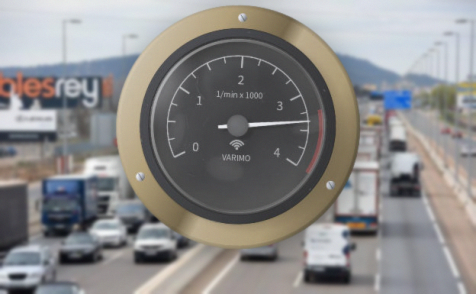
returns value=3375 unit=rpm
